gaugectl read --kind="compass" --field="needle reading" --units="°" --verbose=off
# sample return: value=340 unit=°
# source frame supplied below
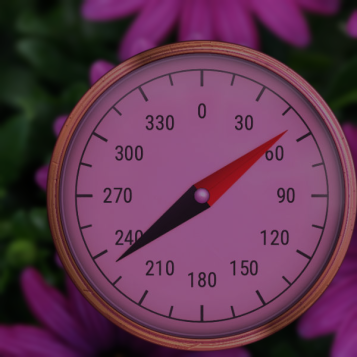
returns value=52.5 unit=°
